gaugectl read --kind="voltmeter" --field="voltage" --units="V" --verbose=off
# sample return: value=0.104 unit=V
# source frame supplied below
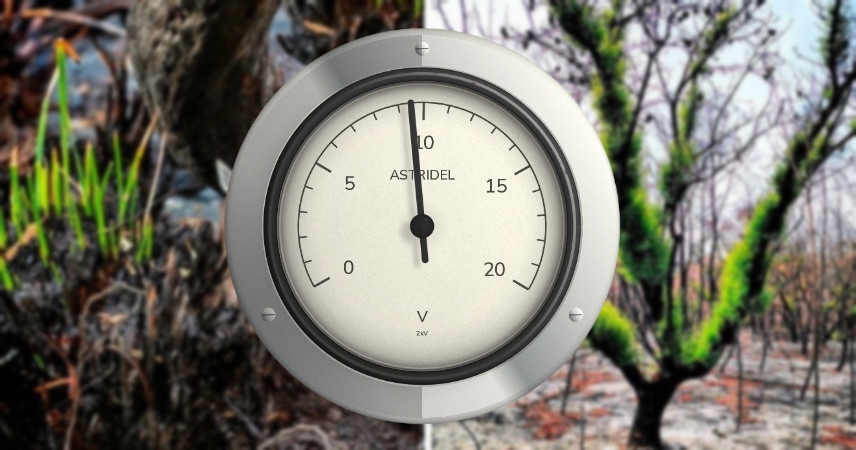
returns value=9.5 unit=V
